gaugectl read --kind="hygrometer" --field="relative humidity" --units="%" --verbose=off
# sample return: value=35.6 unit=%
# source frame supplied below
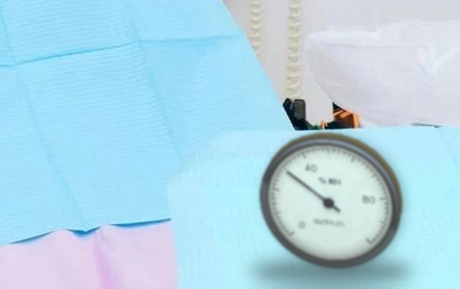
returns value=30 unit=%
